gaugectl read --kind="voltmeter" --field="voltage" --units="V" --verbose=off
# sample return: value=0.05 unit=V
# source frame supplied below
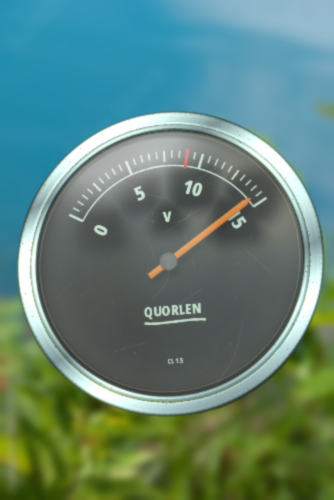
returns value=14.5 unit=V
